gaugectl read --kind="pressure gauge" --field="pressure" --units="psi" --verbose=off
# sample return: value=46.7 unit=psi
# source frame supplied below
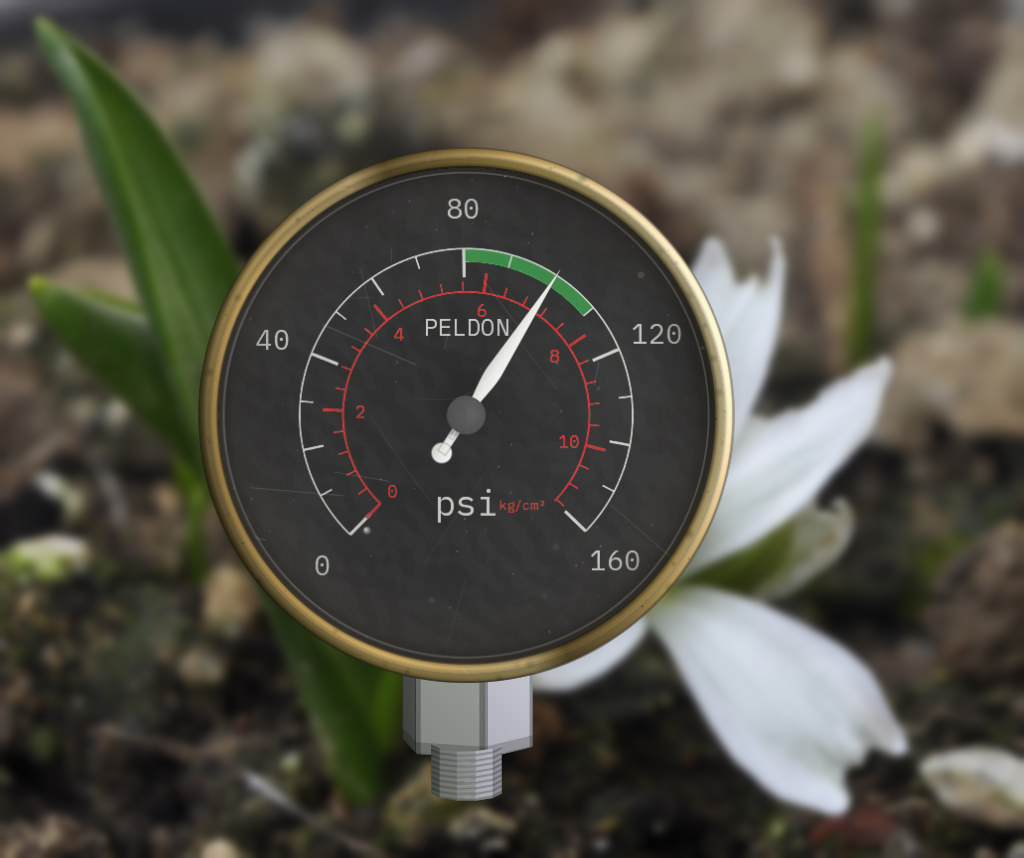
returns value=100 unit=psi
